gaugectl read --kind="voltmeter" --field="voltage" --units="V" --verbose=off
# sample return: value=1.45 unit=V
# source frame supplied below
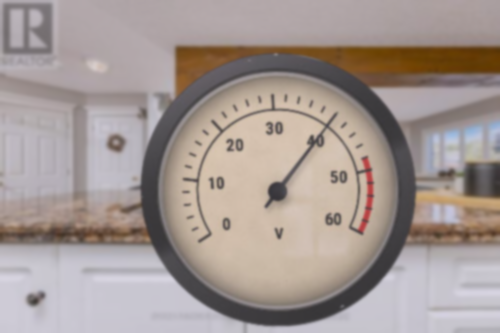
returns value=40 unit=V
